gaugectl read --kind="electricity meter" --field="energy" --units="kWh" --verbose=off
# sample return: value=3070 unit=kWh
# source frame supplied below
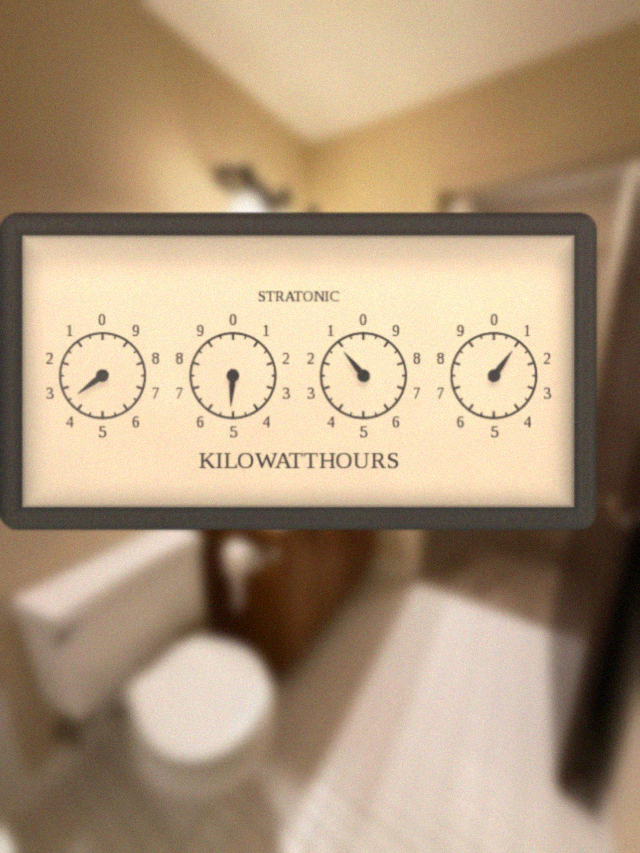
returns value=3511 unit=kWh
